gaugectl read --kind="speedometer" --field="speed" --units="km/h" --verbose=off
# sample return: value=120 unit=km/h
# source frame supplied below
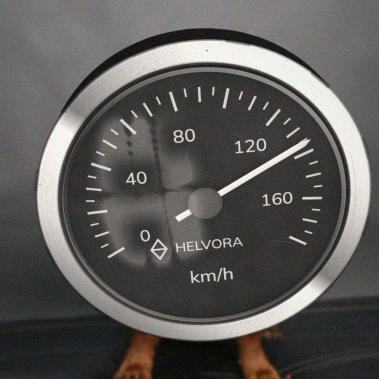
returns value=135 unit=km/h
